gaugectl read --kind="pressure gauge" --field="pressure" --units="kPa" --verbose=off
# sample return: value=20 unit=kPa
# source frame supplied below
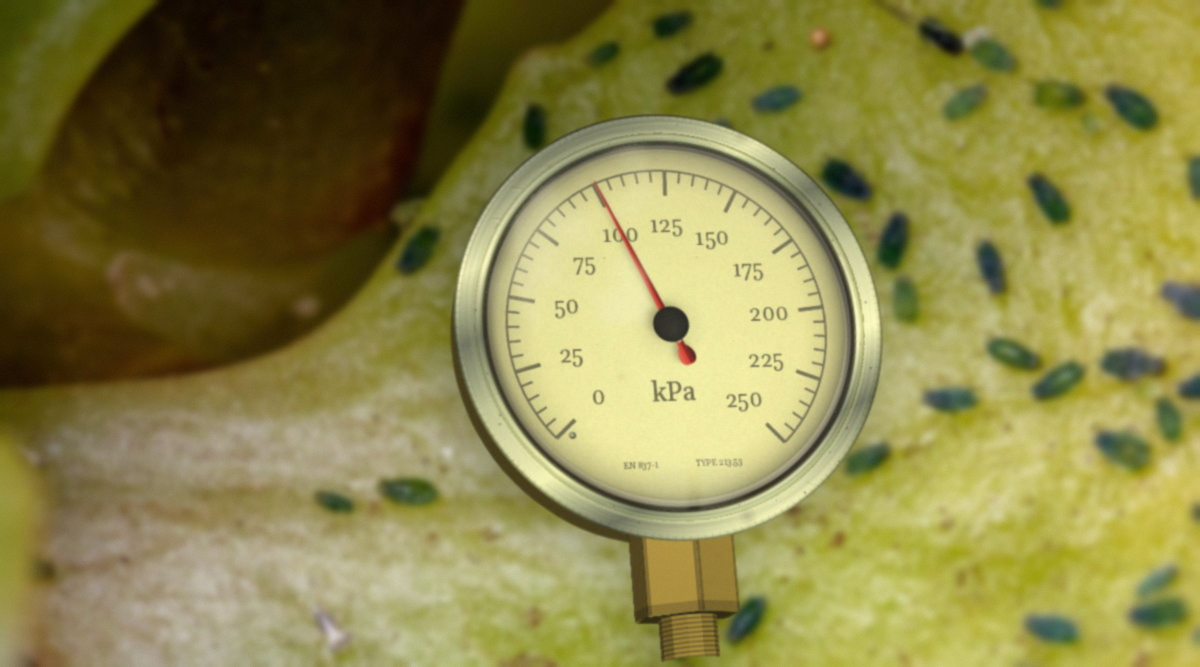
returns value=100 unit=kPa
